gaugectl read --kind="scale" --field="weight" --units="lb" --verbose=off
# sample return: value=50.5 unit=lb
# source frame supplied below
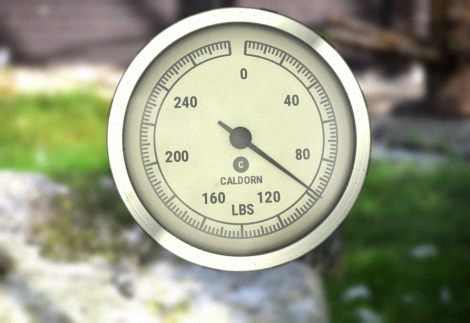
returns value=98 unit=lb
